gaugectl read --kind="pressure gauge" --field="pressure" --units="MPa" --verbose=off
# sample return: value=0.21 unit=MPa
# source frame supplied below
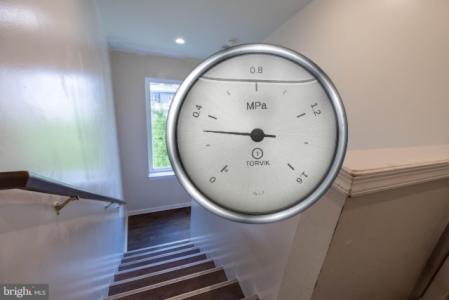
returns value=0.3 unit=MPa
